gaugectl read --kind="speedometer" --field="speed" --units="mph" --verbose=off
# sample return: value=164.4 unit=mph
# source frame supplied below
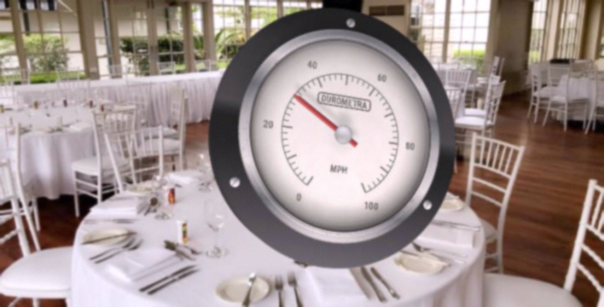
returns value=30 unit=mph
